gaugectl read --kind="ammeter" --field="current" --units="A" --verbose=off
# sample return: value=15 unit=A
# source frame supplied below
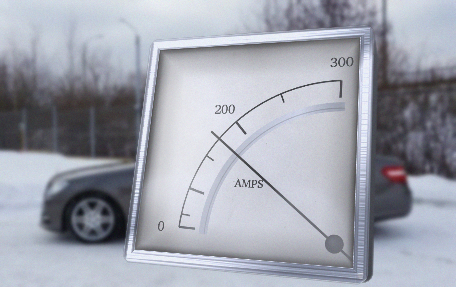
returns value=175 unit=A
